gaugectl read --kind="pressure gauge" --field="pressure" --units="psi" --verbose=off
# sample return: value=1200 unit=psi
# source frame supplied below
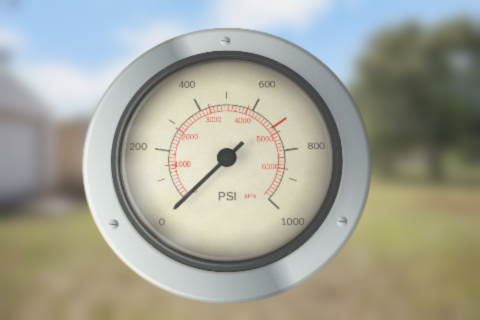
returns value=0 unit=psi
